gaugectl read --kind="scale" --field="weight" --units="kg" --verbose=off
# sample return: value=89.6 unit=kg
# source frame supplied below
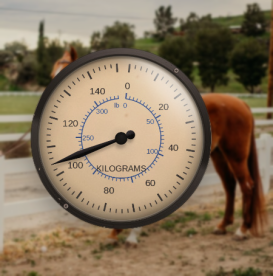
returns value=104 unit=kg
